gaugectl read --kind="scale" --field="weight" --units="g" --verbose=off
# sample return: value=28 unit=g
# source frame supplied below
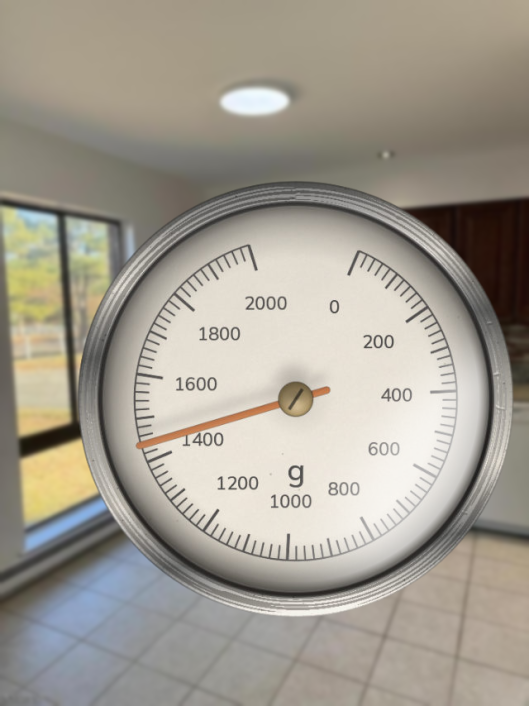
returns value=1440 unit=g
